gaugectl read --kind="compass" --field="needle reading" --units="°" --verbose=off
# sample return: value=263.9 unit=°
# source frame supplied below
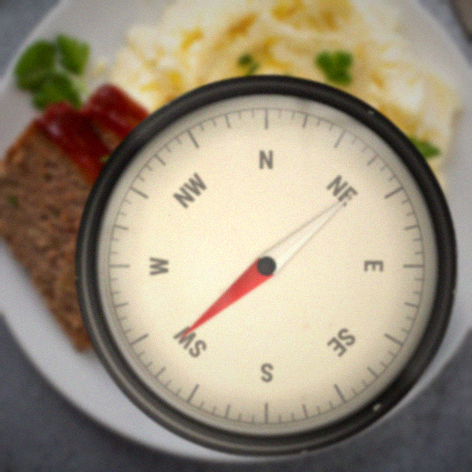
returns value=230 unit=°
